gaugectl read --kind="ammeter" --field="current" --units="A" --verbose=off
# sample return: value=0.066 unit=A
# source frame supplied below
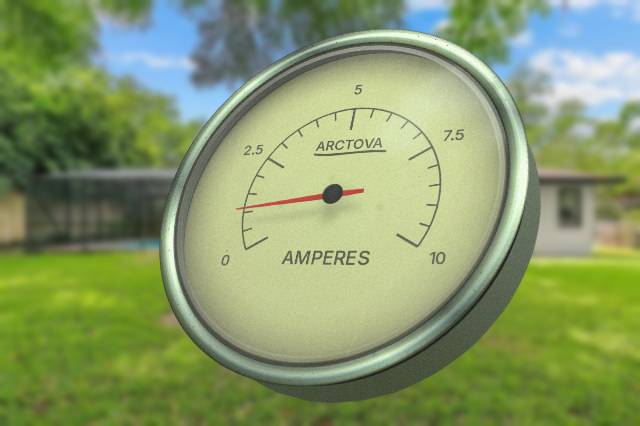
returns value=1 unit=A
